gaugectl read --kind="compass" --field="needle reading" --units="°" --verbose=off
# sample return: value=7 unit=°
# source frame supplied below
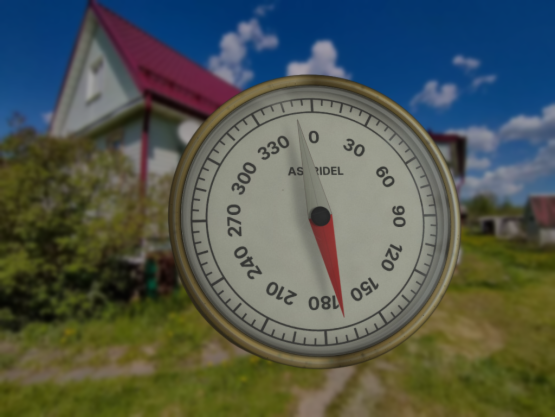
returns value=170 unit=°
